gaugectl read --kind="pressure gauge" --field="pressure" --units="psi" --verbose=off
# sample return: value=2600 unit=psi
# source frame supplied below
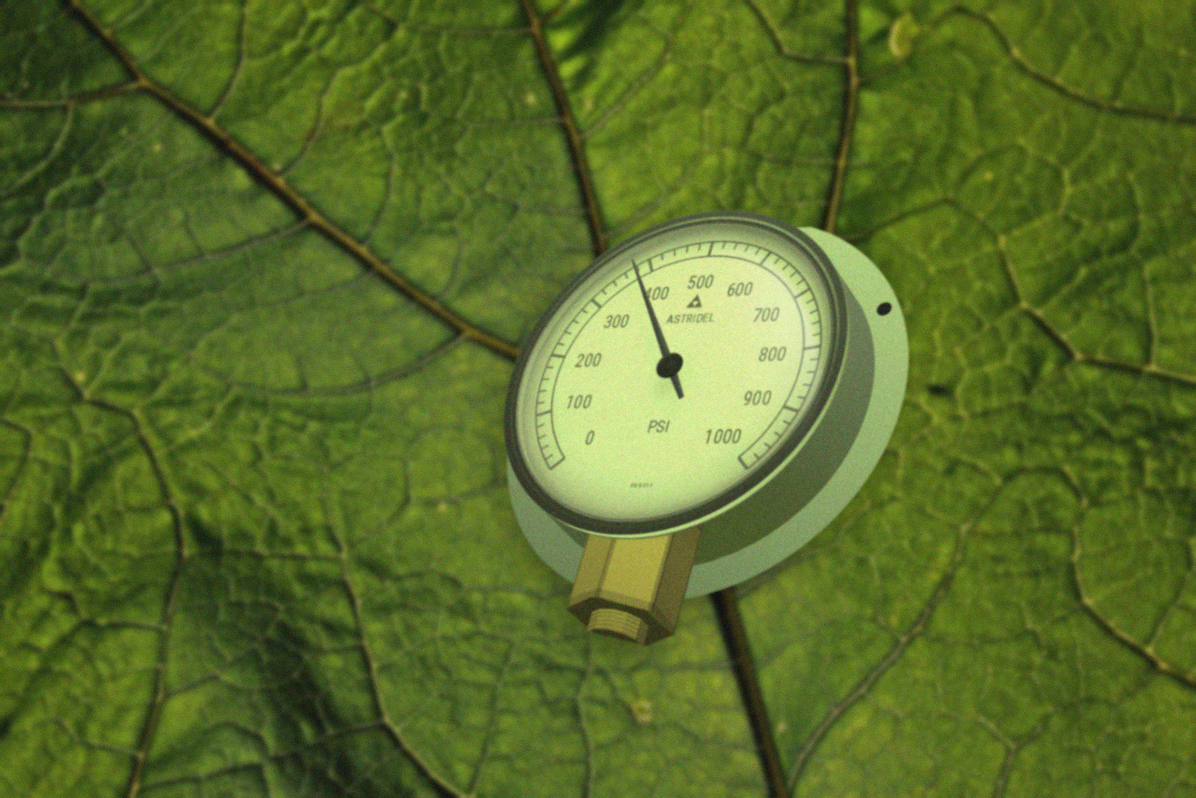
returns value=380 unit=psi
